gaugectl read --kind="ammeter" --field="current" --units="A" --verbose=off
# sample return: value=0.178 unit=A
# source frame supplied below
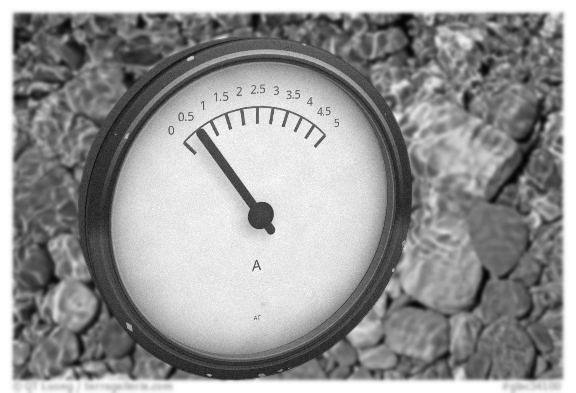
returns value=0.5 unit=A
